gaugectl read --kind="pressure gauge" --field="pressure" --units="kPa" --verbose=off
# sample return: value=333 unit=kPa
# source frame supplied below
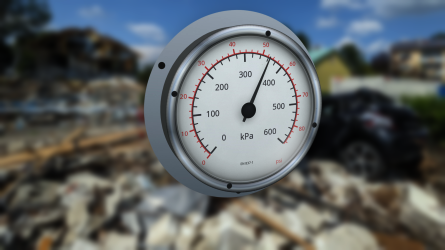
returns value=360 unit=kPa
